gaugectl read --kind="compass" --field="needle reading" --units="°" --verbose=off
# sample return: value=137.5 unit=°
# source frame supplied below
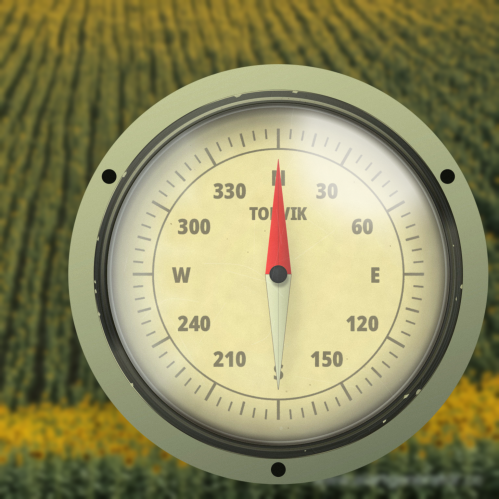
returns value=0 unit=°
